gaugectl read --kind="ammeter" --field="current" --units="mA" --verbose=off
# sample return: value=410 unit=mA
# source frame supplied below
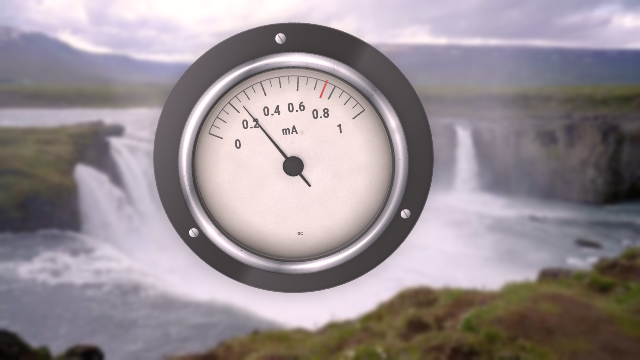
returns value=0.25 unit=mA
